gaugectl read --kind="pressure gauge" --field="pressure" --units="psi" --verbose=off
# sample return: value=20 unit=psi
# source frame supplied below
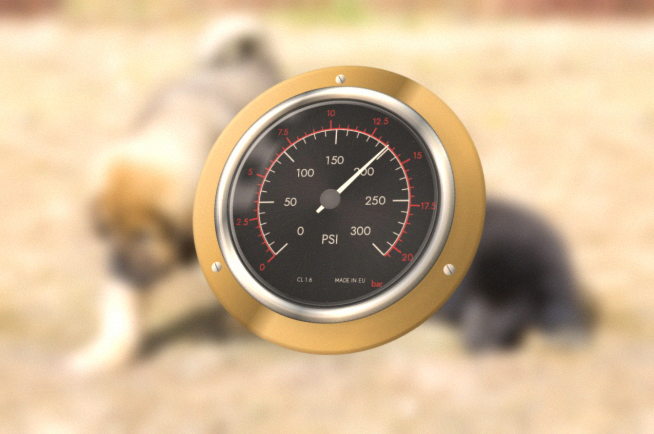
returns value=200 unit=psi
